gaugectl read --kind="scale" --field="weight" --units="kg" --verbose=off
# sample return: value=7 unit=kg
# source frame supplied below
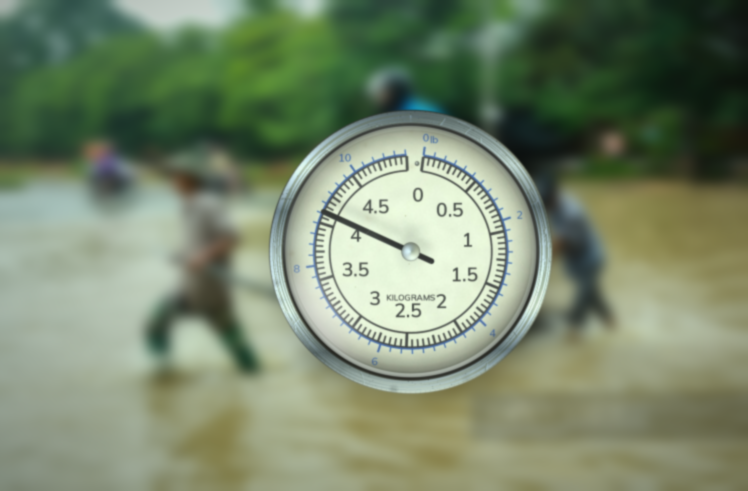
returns value=4.1 unit=kg
